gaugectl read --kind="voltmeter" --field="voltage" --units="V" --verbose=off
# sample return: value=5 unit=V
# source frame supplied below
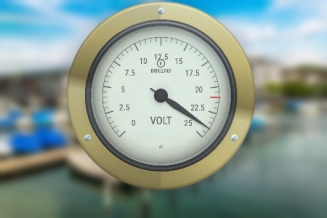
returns value=24 unit=V
